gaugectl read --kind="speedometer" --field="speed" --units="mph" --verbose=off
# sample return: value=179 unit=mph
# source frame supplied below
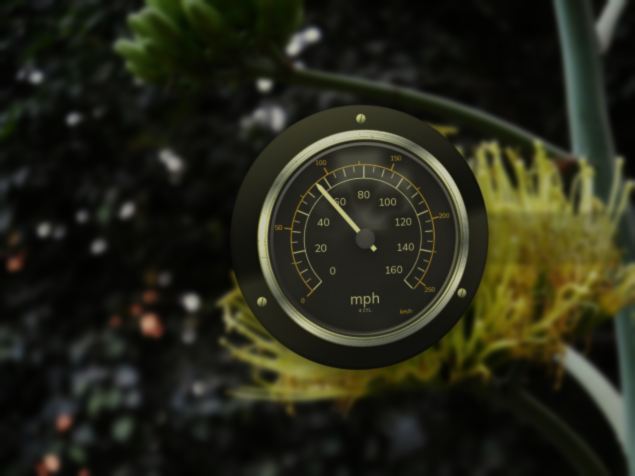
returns value=55 unit=mph
